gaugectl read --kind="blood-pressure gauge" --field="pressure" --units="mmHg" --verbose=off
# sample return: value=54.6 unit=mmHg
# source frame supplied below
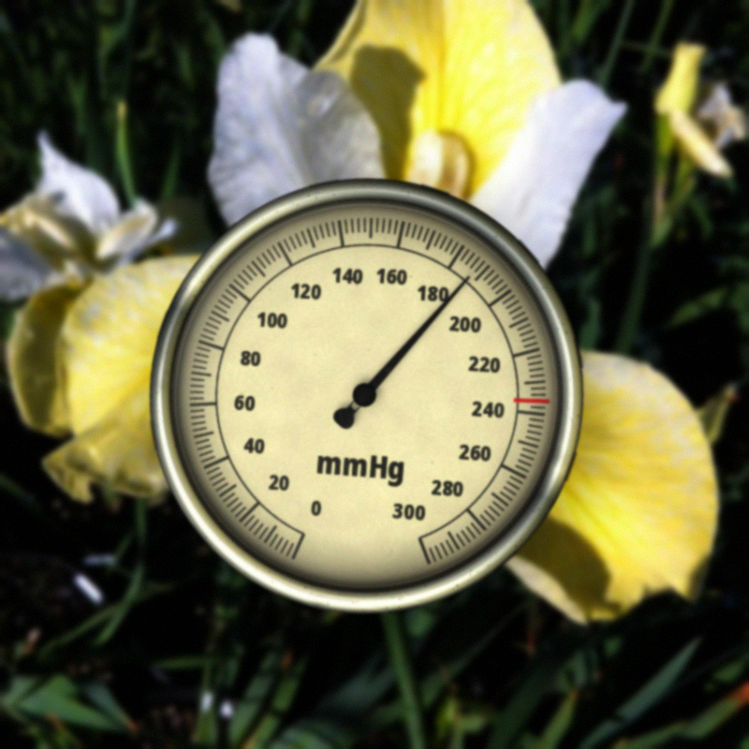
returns value=188 unit=mmHg
